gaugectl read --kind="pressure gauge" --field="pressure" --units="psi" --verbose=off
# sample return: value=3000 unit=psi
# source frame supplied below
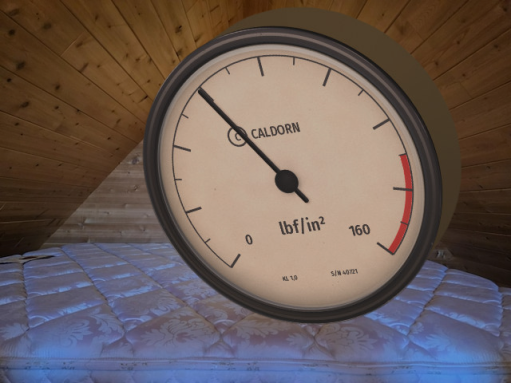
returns value=60 unit=psi
